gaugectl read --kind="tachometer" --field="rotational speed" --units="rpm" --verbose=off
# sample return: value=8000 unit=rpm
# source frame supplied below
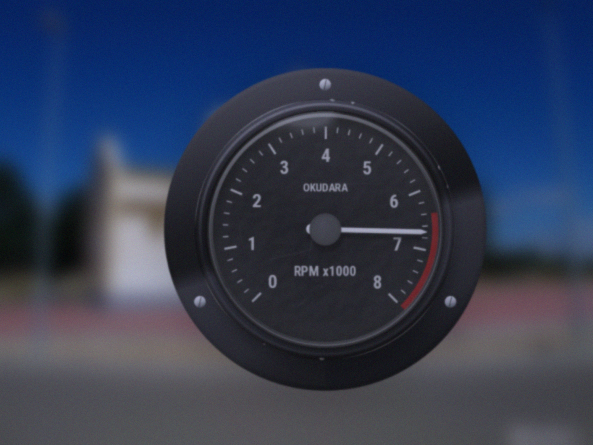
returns value=6700 unit=rpm
